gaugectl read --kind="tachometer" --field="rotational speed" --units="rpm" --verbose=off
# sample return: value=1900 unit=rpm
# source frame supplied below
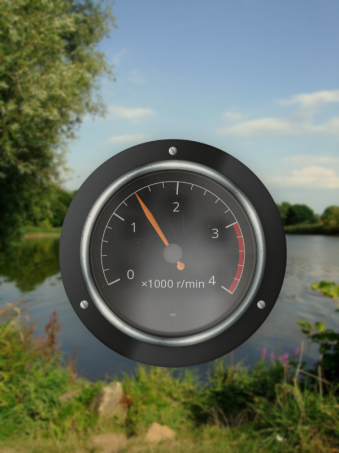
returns value=1400 unit=rpm
